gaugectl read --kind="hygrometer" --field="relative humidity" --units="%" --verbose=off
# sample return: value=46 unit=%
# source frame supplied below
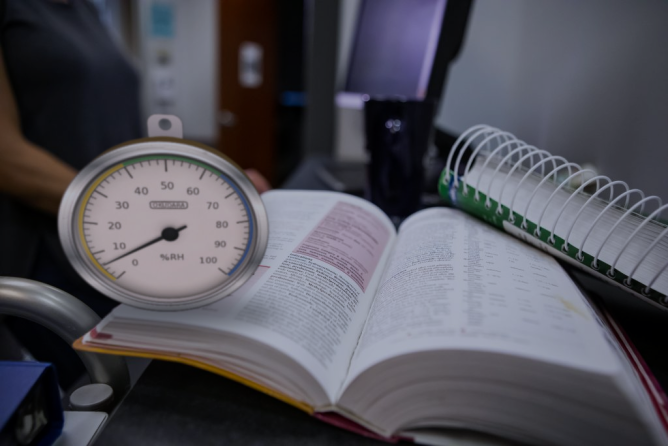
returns value=6 unit=%
